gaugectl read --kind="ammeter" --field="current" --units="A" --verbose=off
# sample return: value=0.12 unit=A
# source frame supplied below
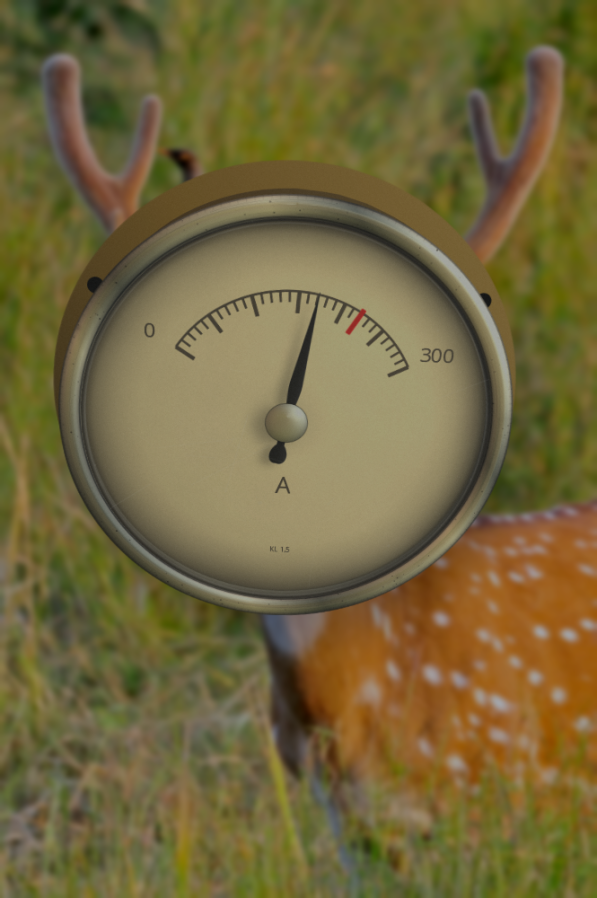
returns value=170 unit=A
